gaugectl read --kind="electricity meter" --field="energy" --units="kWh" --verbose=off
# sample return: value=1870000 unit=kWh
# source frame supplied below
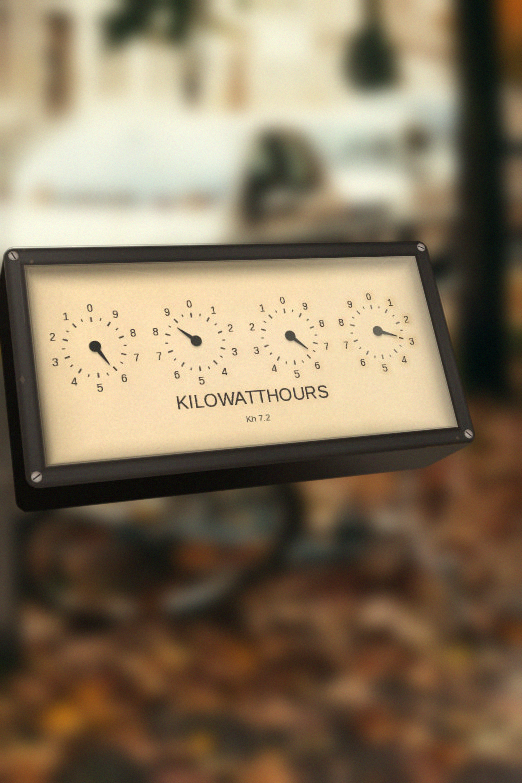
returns value=5863 unit=kWh
